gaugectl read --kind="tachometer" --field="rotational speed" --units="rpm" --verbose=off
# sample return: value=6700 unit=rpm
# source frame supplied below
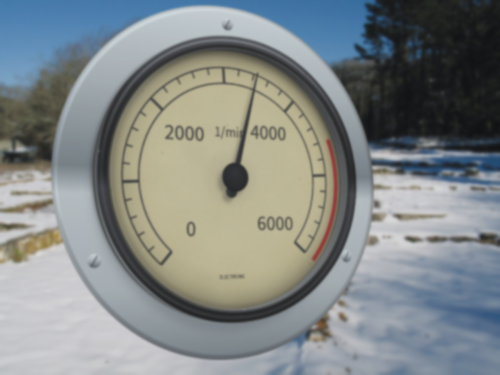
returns value=3400 unit=rpm
